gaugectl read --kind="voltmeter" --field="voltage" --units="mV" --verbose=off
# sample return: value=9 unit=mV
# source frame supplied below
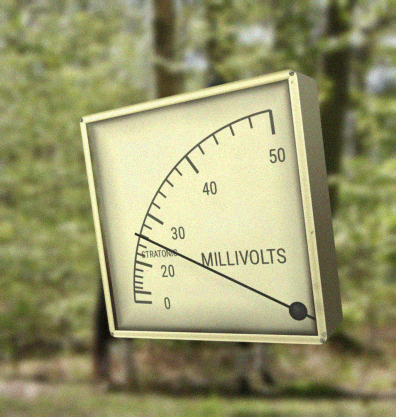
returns value=26 unit=mV
